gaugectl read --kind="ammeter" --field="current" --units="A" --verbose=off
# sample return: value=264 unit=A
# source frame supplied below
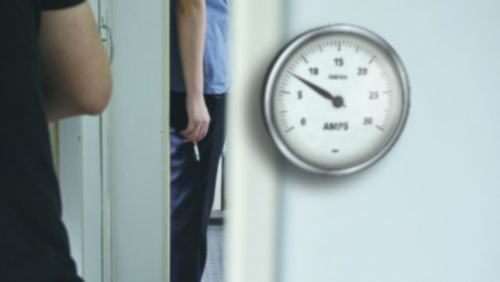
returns value=7.5 unit=A
